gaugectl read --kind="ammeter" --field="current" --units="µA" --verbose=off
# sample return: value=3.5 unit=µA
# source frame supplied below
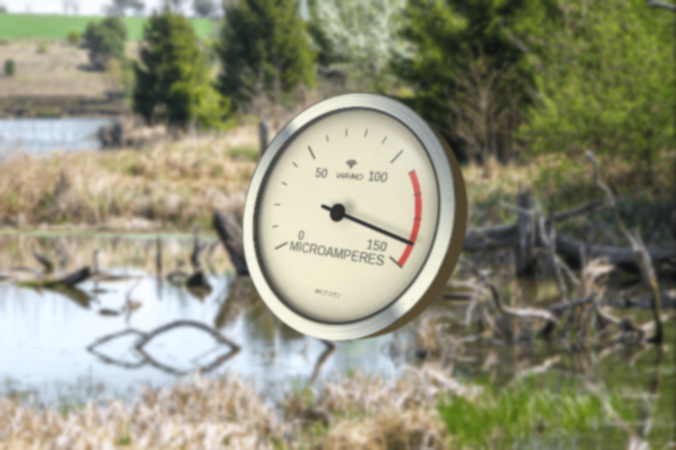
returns value=140 unit=µA
